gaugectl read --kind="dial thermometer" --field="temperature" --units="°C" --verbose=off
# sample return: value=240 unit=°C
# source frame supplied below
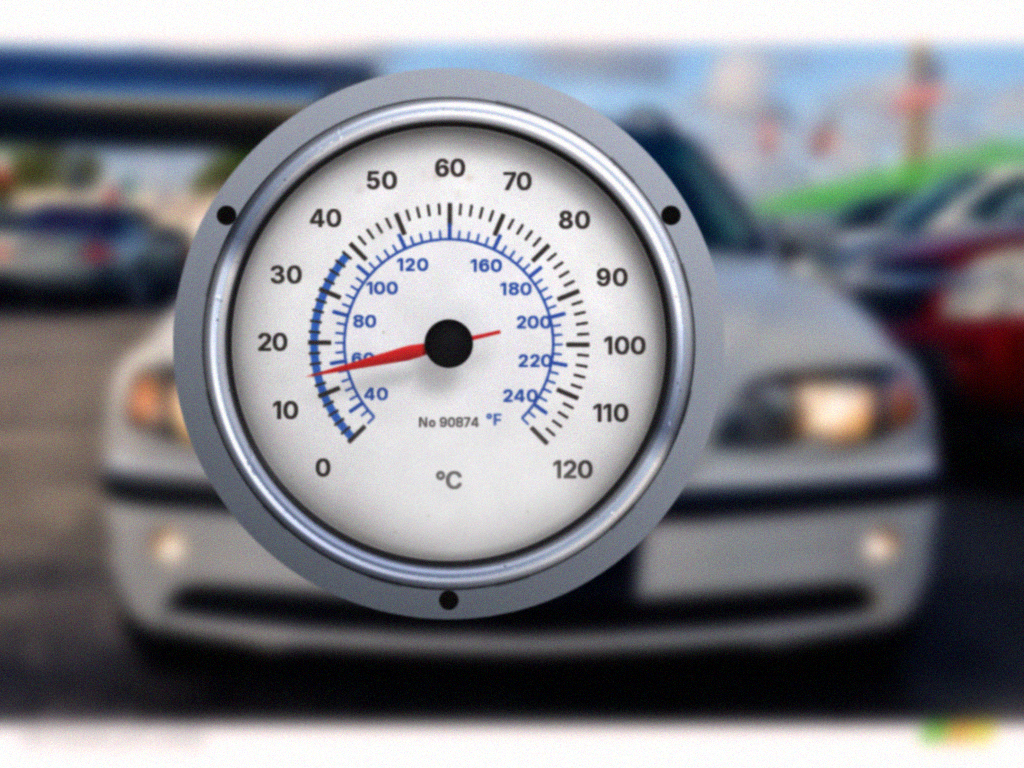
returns value=14 unit=°C
